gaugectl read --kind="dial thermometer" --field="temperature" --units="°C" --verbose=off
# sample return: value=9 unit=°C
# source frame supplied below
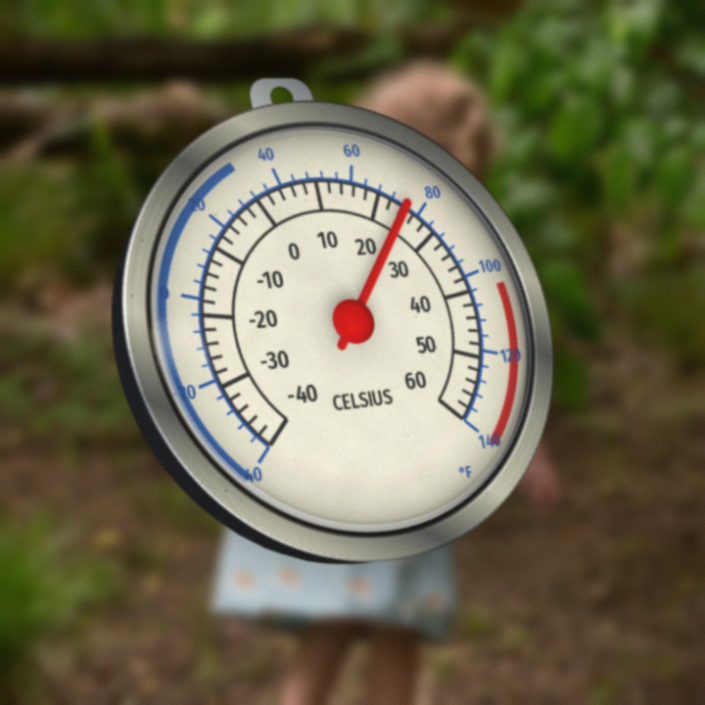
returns value=24 unit=°C
